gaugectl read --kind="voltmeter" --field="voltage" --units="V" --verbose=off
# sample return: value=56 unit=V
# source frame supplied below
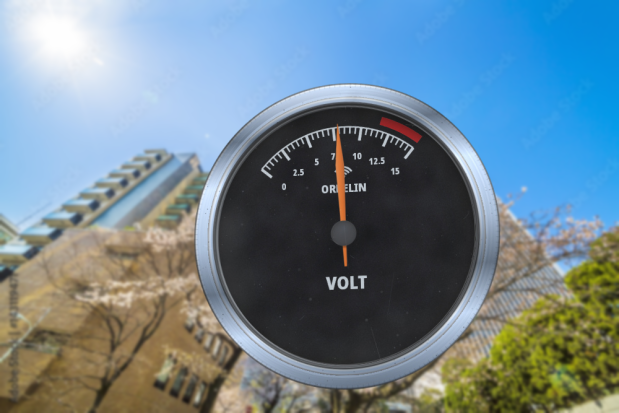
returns value=8 unit=V
